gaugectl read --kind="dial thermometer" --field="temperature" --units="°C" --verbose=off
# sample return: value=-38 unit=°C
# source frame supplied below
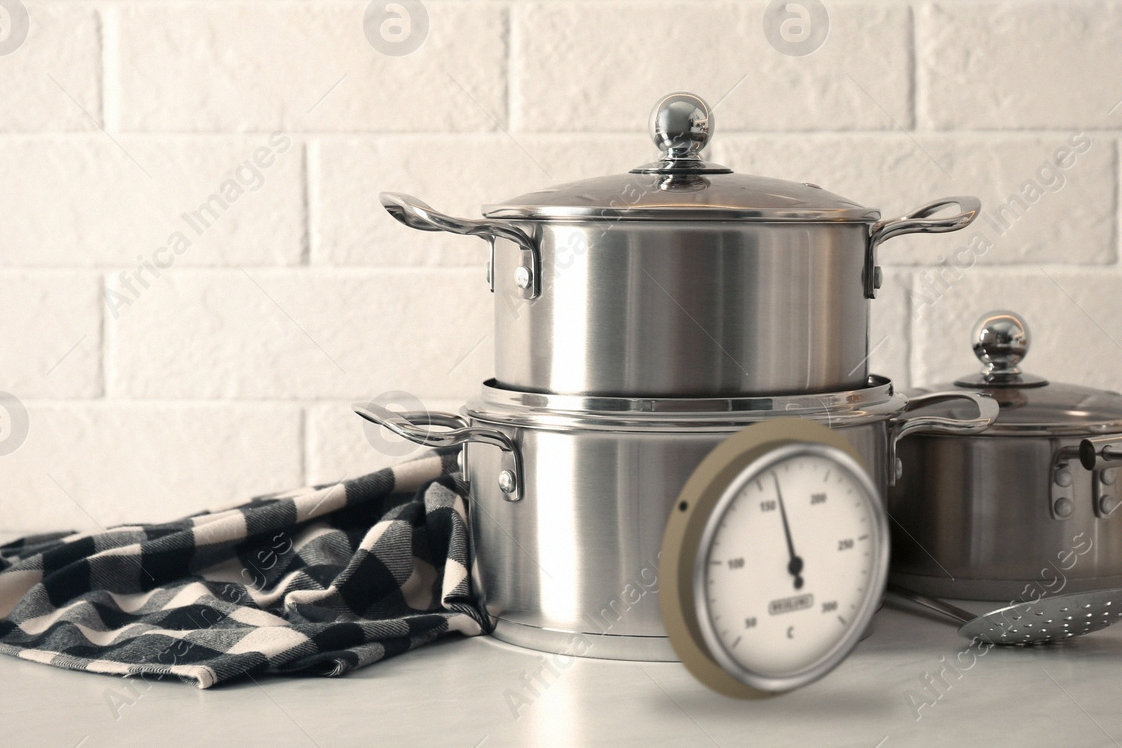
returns value=160 unit=°C
